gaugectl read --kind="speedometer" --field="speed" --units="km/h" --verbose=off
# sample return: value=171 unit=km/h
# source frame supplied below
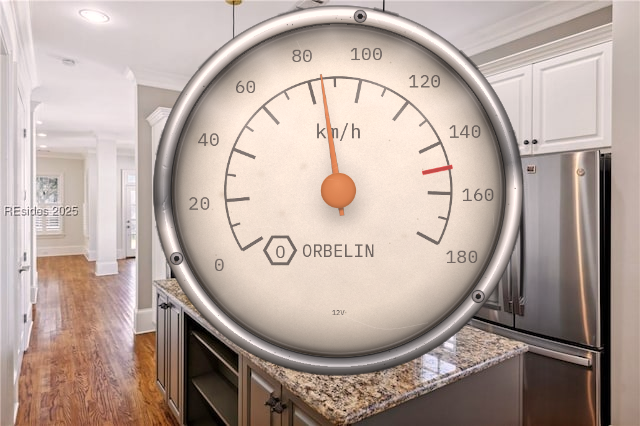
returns value=85 unit=km/h
